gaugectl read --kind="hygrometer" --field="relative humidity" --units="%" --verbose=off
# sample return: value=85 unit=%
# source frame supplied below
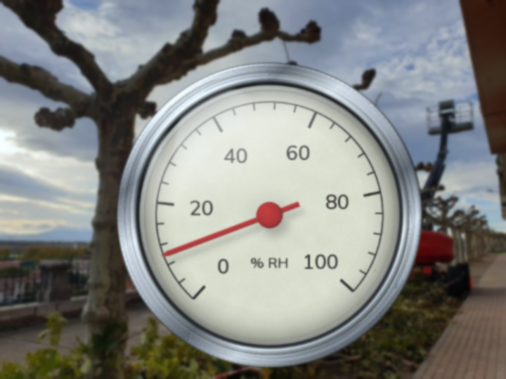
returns value=10 unit=%
